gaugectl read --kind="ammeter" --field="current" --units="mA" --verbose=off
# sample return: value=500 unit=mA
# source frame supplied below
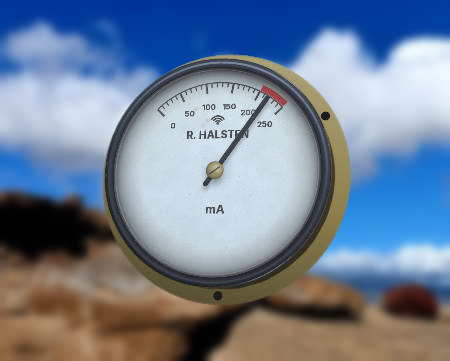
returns value=220 unit=mA
